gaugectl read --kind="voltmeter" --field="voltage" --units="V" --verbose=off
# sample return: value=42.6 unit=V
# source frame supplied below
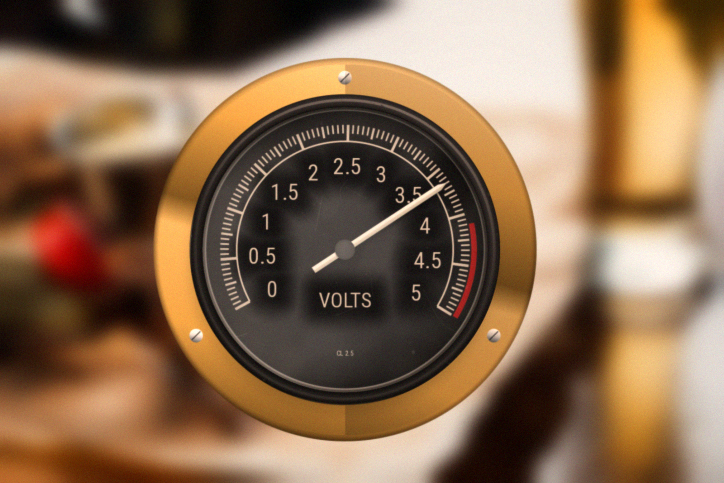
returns value=3.65 unit=V
